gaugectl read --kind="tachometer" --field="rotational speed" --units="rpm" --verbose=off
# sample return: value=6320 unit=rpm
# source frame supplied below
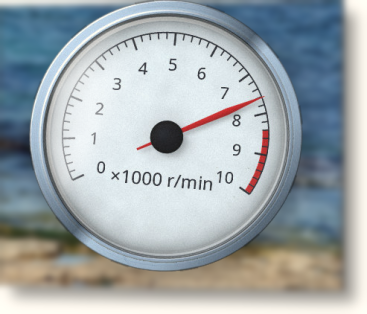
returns value=7600 unit=rpm
